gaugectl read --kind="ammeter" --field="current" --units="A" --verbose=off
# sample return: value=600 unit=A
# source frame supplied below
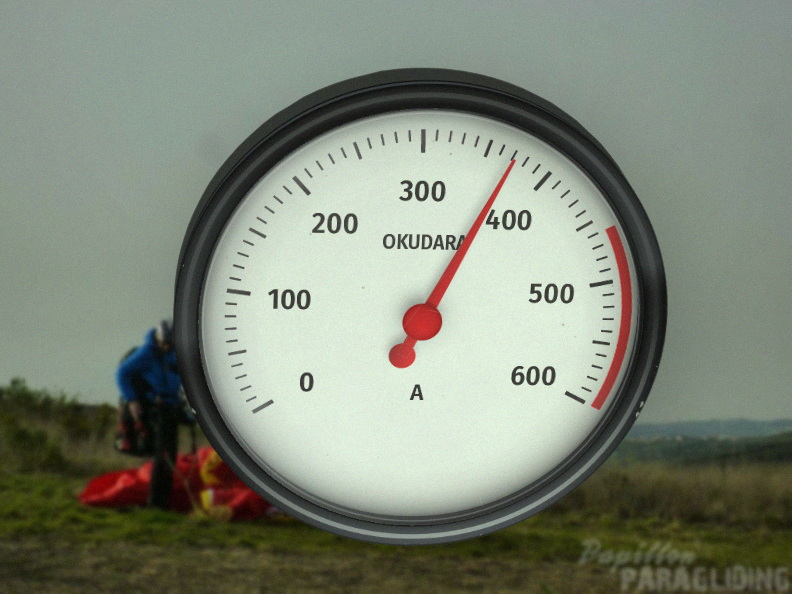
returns value=370 unit=A
